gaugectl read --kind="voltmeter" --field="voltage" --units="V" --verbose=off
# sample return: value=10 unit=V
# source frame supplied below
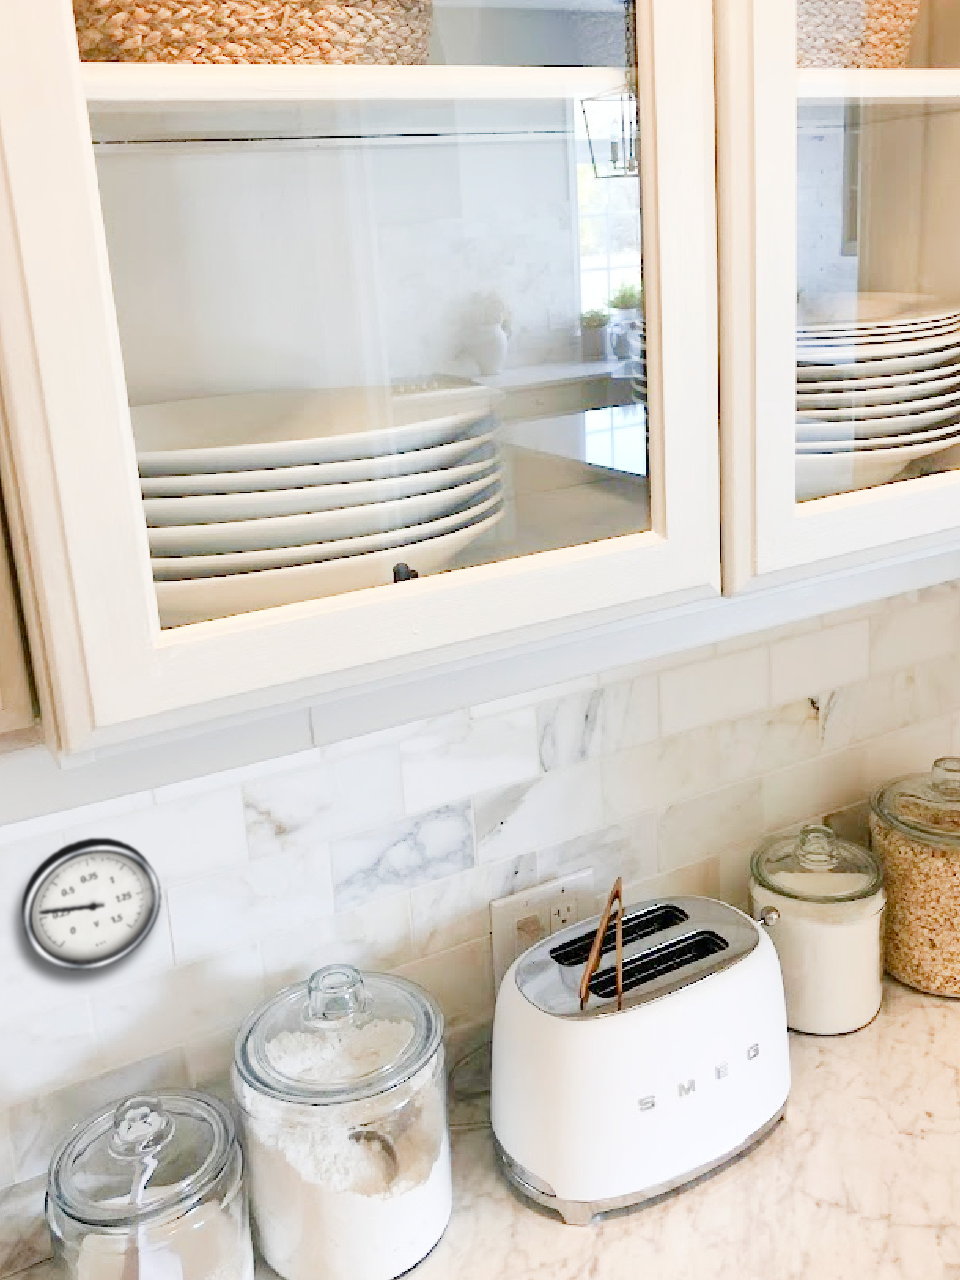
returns value=0.3 unit=V
